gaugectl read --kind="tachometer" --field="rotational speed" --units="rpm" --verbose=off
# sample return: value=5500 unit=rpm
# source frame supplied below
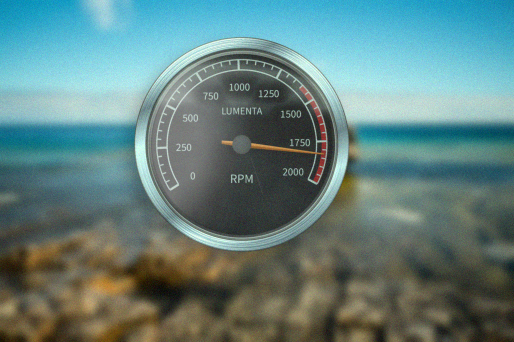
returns value=1825 unit=rpm
